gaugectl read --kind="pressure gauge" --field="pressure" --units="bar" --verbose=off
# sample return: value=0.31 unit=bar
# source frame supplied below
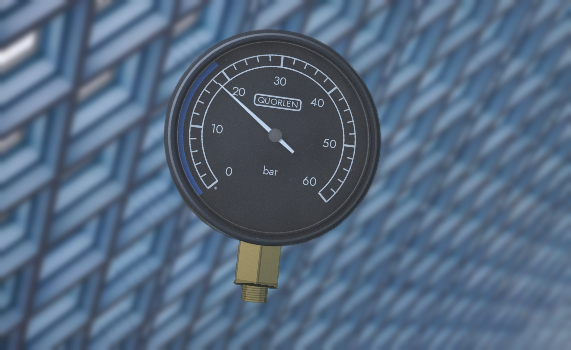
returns value=18 unit=bar
